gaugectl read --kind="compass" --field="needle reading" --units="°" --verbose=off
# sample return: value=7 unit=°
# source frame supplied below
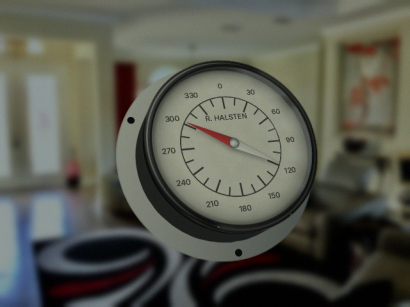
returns value=300 unit=°
